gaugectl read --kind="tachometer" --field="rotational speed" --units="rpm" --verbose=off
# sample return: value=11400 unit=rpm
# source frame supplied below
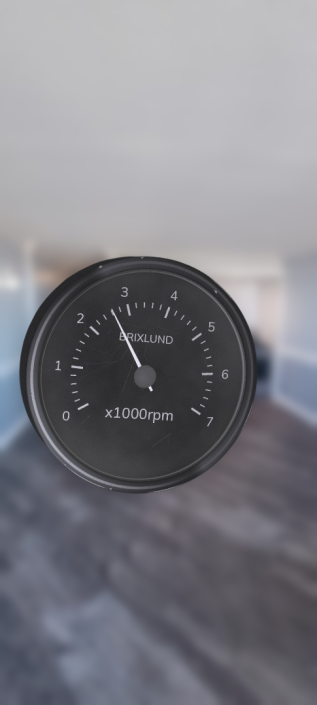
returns value=2600 unit=rpm
